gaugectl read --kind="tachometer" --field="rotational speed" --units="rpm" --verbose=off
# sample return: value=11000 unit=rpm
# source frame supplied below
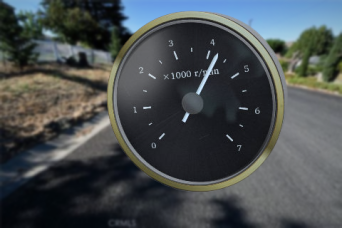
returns value=4250 unit=rpm
